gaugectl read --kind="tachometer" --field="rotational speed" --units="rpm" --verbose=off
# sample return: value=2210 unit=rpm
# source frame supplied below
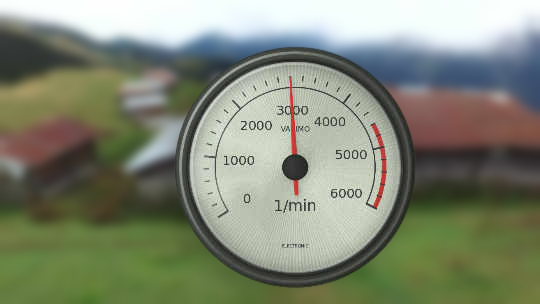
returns value=3000 unit=rpm
